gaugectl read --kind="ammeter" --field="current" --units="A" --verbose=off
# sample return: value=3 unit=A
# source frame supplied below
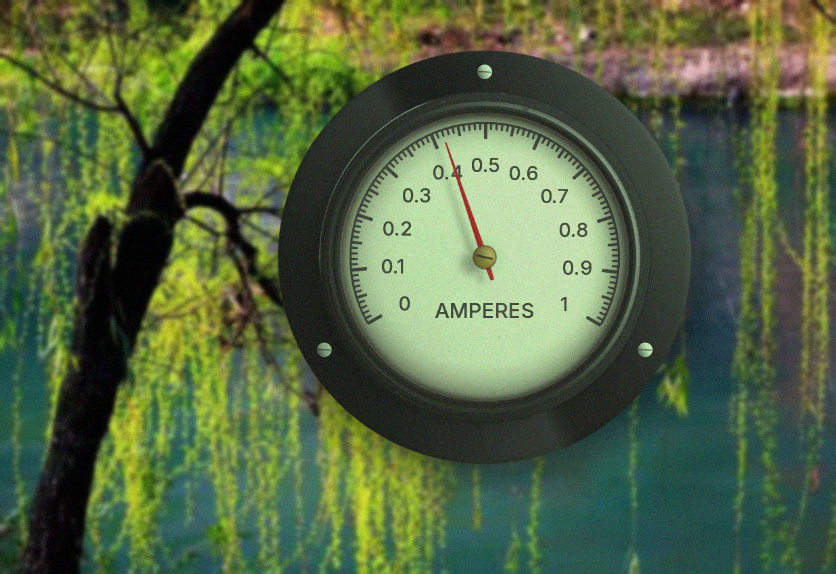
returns value=0.42 unit=A
